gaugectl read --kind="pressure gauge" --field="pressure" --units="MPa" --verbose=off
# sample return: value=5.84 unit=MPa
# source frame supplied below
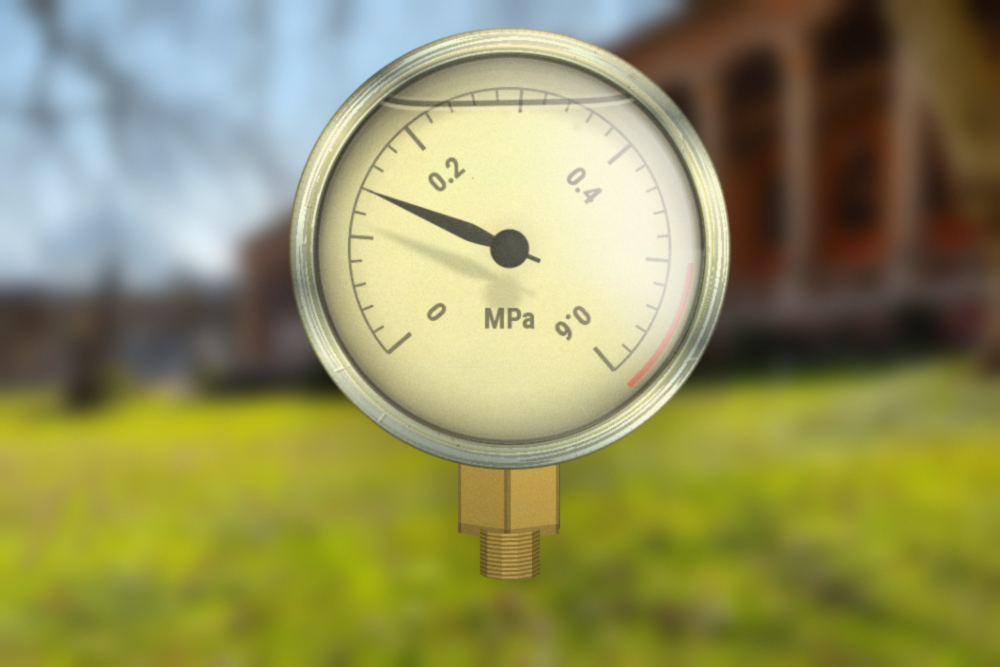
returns value=0.14 unit=MPa
